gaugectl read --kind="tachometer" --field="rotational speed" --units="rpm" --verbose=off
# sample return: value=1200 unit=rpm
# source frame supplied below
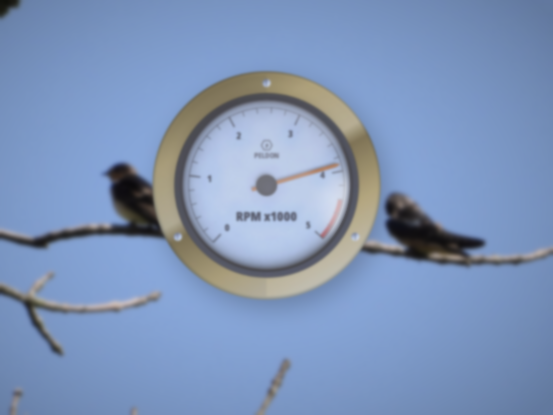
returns value=3900 unit=rpm
